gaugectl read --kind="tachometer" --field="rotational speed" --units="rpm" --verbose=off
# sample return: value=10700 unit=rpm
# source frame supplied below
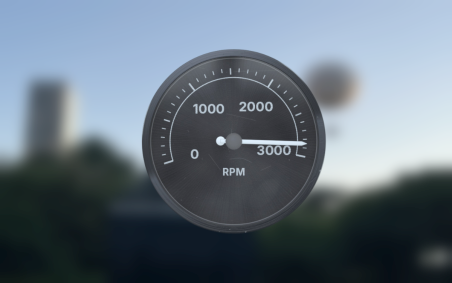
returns value=2850 unit=rpm
